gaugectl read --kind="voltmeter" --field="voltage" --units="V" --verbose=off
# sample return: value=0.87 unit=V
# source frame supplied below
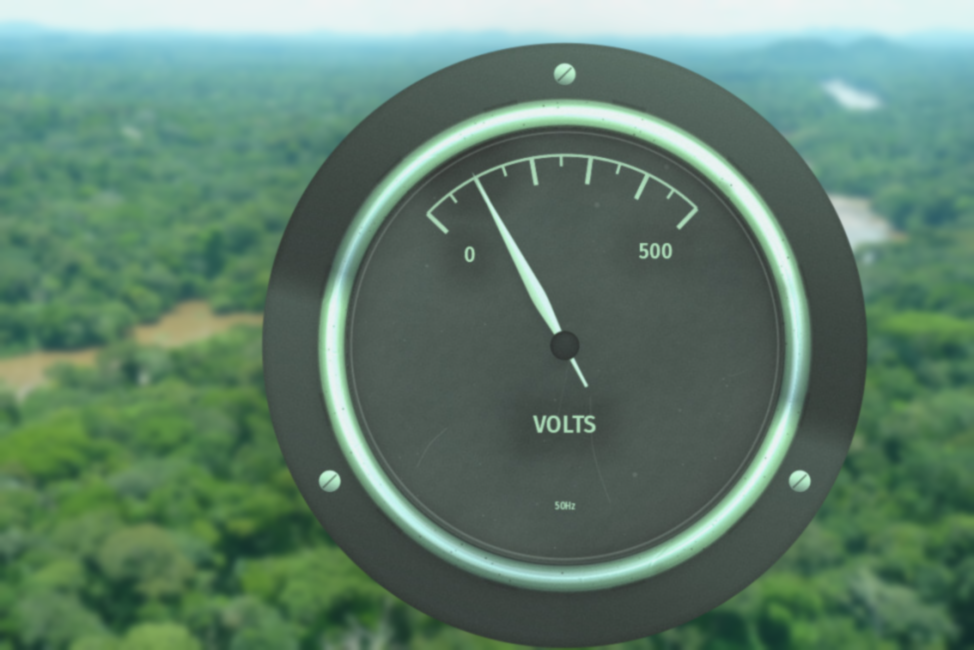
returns value=100 unit=V
